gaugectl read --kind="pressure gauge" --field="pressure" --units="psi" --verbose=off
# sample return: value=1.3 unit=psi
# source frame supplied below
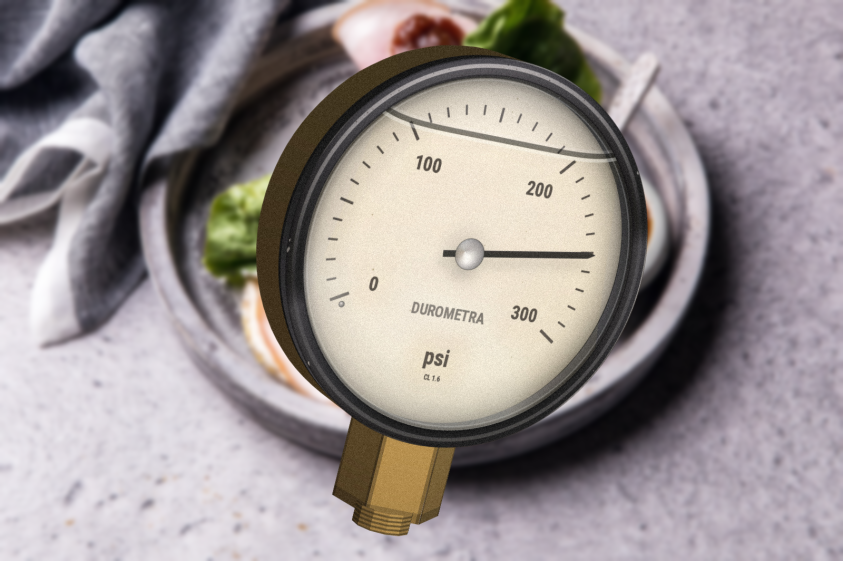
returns value=250 unit=psi
